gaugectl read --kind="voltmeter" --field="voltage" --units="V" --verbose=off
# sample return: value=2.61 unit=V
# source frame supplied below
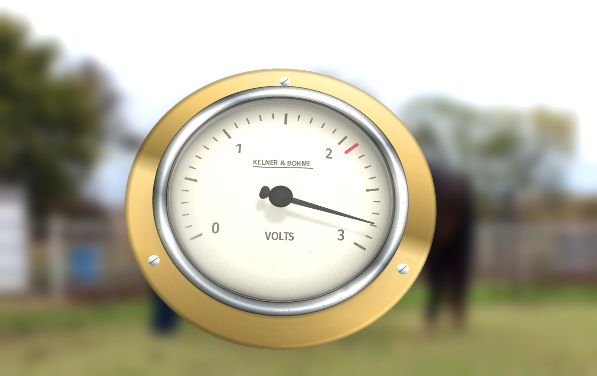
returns value=2.8 unit=V
